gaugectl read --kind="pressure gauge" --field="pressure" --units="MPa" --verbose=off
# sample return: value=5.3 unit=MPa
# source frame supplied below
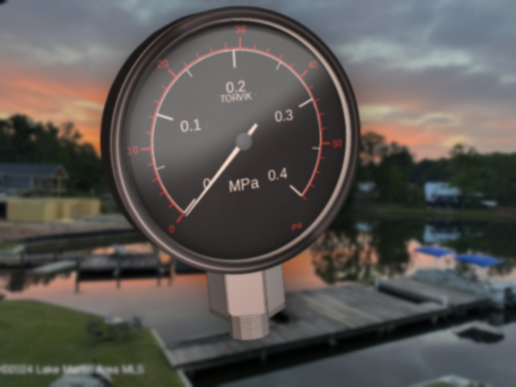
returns value=0 unit=MPa
